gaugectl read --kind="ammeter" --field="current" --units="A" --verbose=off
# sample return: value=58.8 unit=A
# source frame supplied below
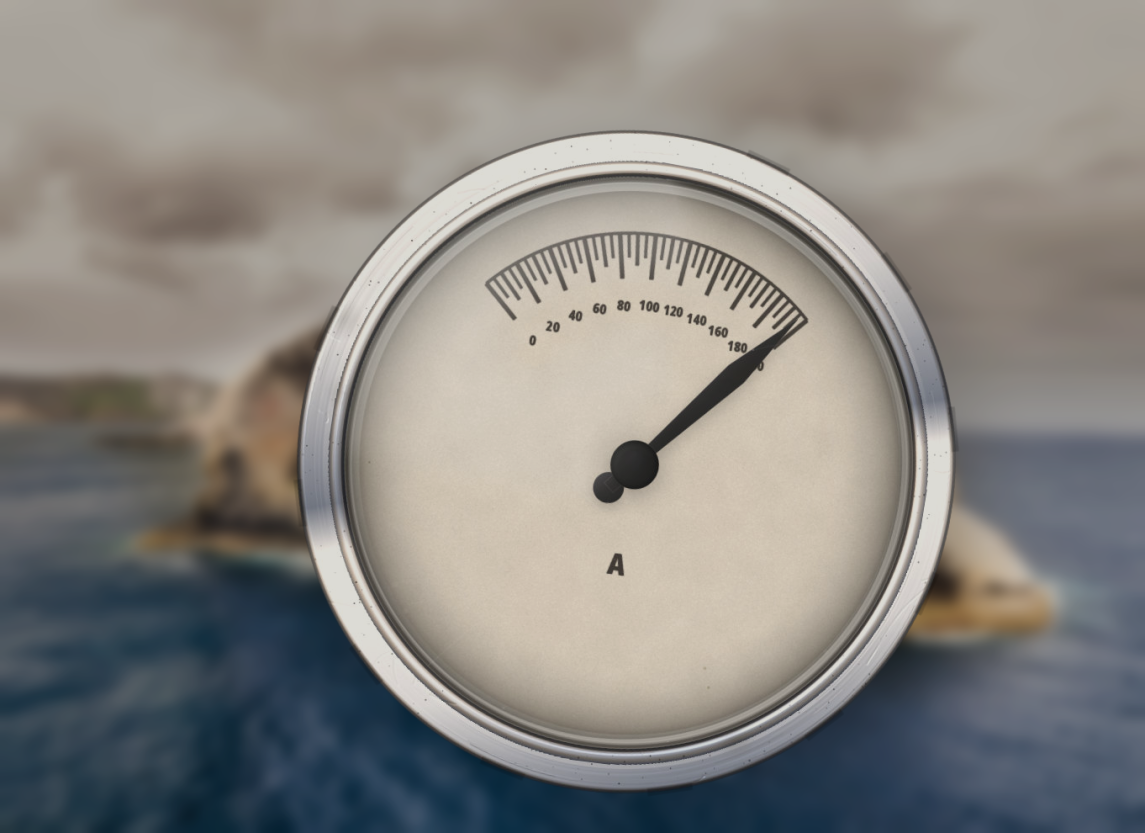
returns value=195 unit=A
